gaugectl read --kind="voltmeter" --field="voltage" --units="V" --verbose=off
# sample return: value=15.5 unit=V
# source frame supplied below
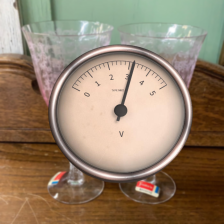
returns value=3.2 unit=V
